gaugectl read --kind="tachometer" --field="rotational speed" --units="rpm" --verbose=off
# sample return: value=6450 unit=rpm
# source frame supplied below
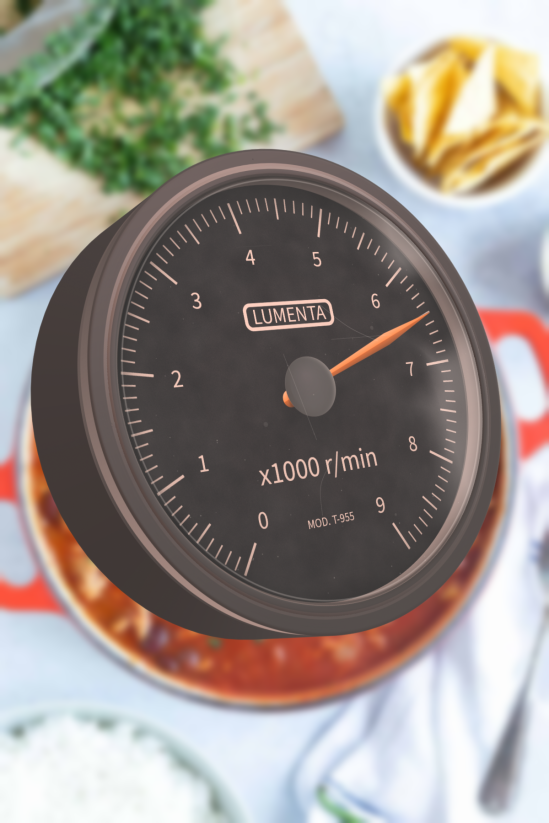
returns value=6500 unit=rpm
